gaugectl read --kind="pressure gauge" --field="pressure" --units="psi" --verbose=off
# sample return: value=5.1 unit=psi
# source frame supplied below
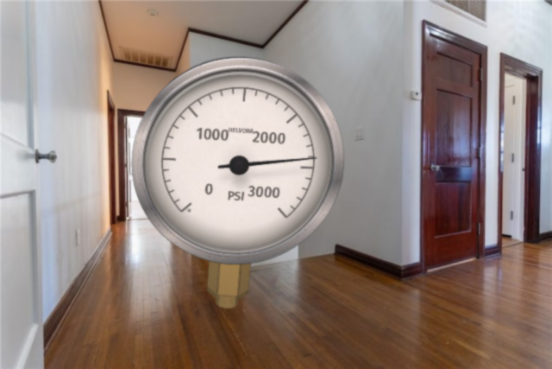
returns value=2400 unit=psi
